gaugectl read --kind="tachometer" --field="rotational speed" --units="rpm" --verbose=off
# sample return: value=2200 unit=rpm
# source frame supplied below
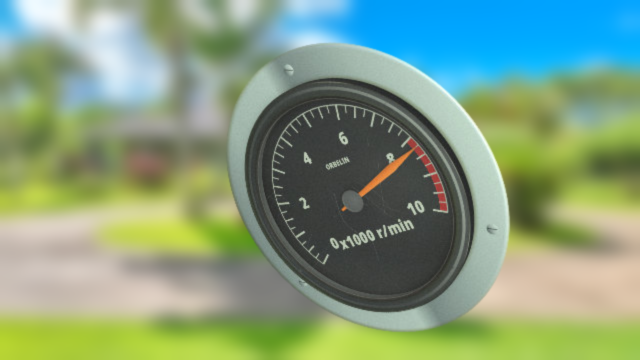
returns value=8250 unit=rpm
